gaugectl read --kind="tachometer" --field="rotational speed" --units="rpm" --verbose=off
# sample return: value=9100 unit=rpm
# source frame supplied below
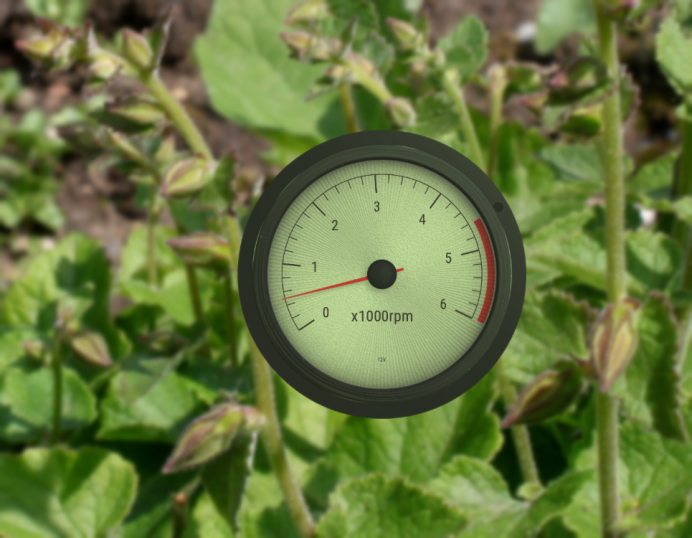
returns value=500 unit=rpm
